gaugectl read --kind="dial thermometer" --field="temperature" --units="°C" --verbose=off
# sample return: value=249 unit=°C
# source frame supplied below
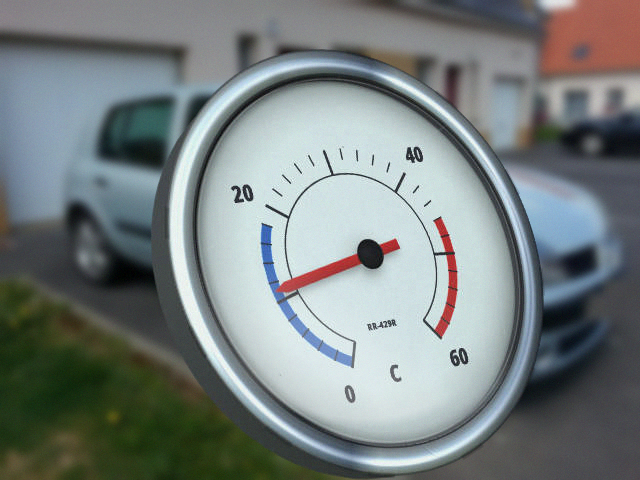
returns value=11 unit=°C
